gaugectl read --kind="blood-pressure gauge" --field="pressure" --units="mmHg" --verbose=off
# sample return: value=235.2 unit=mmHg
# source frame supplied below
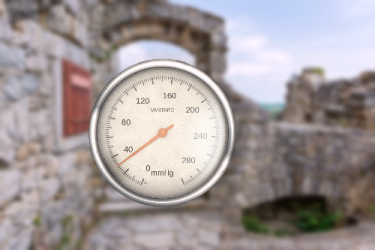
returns value=30 unit=mmHg
